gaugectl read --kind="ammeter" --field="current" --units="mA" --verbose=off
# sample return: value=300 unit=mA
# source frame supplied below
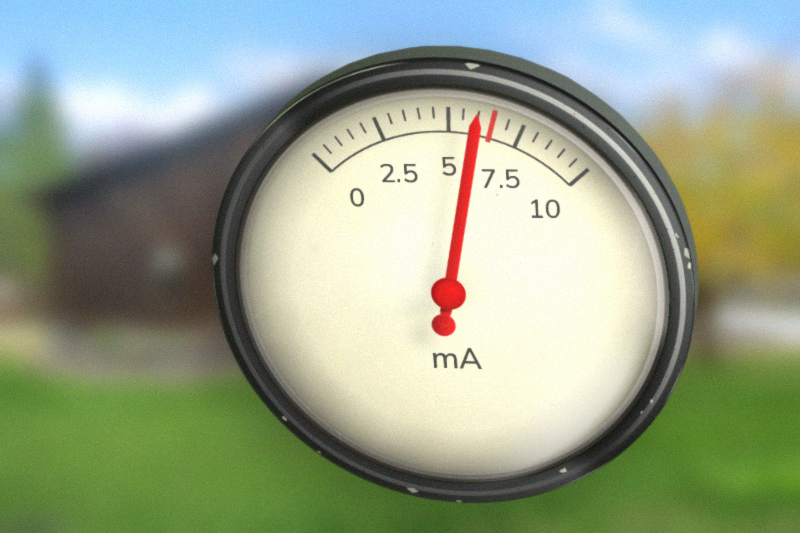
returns value=6 unit=mA
